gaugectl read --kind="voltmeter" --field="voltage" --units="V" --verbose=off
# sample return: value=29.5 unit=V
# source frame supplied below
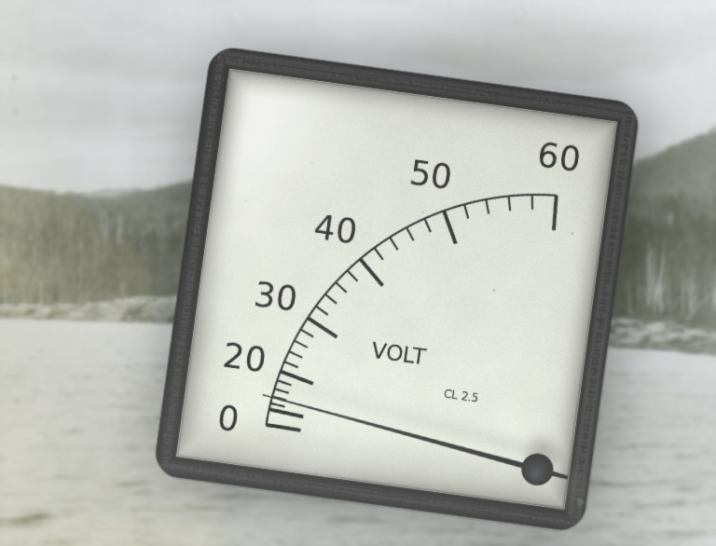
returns value=14 unit=V
